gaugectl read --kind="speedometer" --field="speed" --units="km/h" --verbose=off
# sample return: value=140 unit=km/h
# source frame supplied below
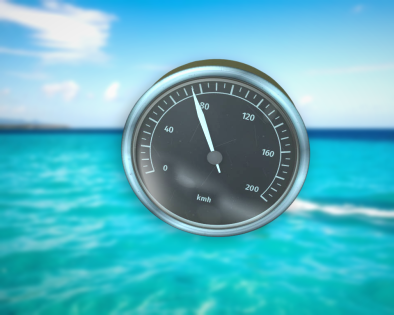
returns value=75 unit=km/h
